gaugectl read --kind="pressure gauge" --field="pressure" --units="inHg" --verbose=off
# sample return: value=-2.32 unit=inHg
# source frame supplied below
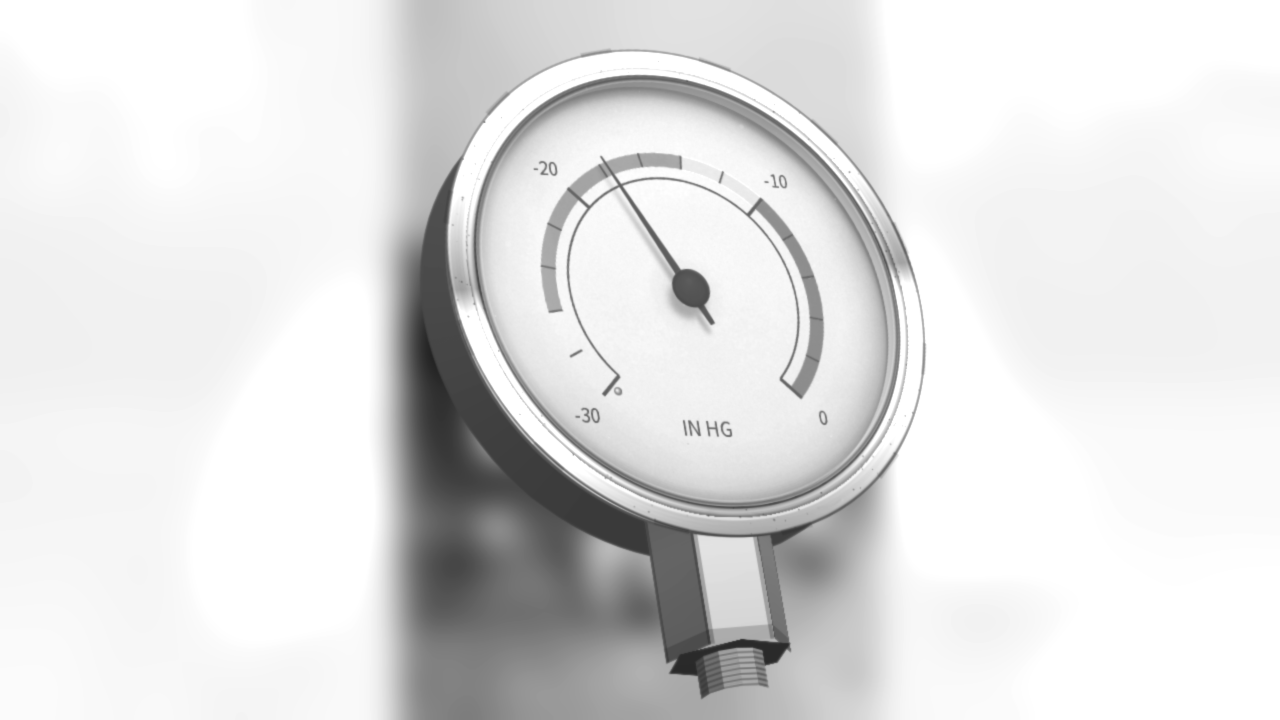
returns value=-18 unit=inHg
